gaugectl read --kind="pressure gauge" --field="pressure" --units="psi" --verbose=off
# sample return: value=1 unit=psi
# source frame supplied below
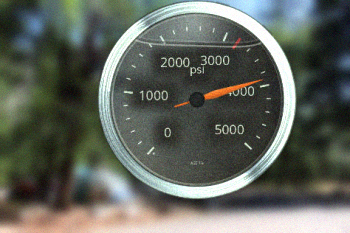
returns value=3900 unit=psi
